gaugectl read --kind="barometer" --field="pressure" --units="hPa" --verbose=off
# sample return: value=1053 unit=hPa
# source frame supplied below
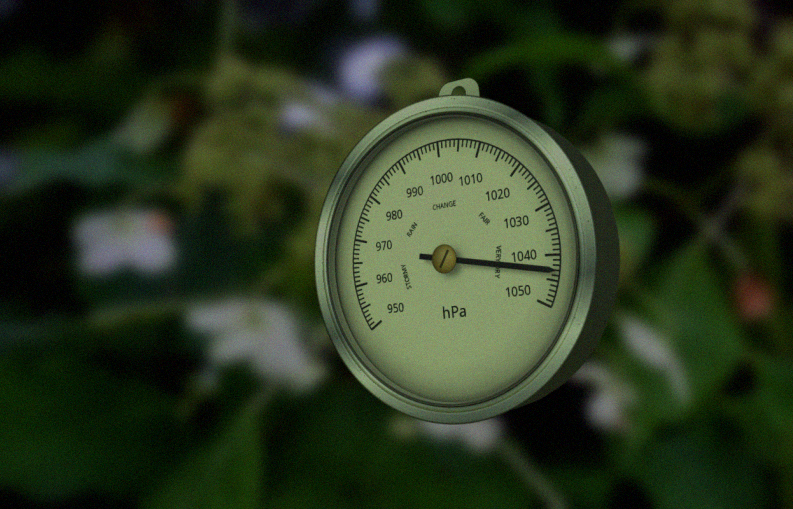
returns value=1043 unit=hPa
